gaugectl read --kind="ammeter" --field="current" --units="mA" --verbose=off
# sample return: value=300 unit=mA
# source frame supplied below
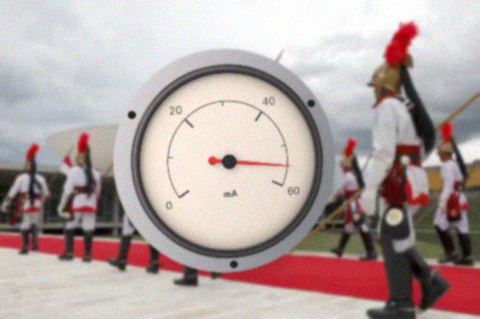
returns value=55 unit=mA
